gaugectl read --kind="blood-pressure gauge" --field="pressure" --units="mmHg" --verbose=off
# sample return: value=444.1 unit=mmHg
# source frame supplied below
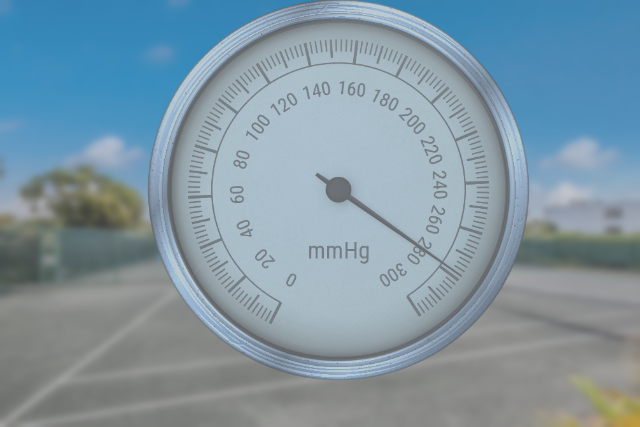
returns value=278 unit=mmHg
